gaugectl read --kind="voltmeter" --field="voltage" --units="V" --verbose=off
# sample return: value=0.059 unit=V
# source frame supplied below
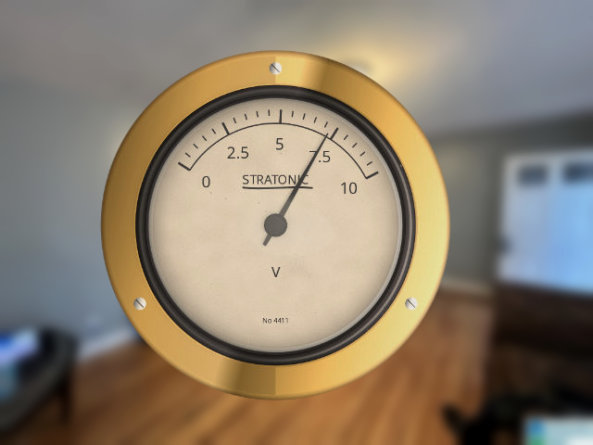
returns value=7.25 unit=V
